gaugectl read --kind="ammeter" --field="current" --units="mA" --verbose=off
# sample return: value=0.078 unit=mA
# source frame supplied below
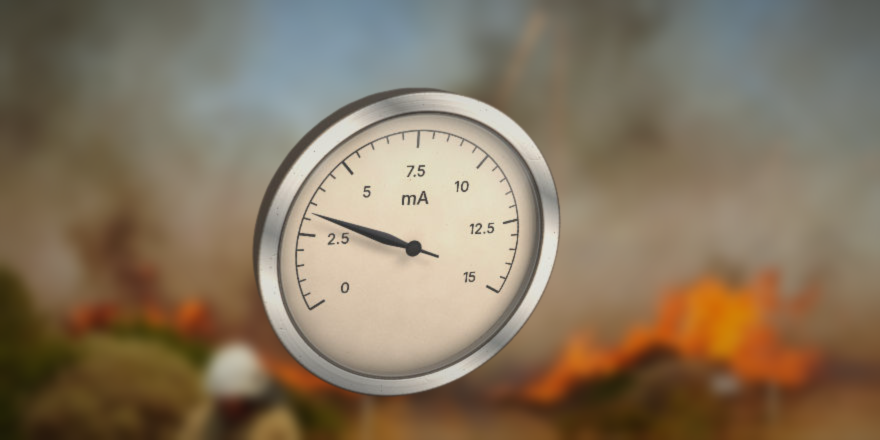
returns value=3.25 unit=mA
